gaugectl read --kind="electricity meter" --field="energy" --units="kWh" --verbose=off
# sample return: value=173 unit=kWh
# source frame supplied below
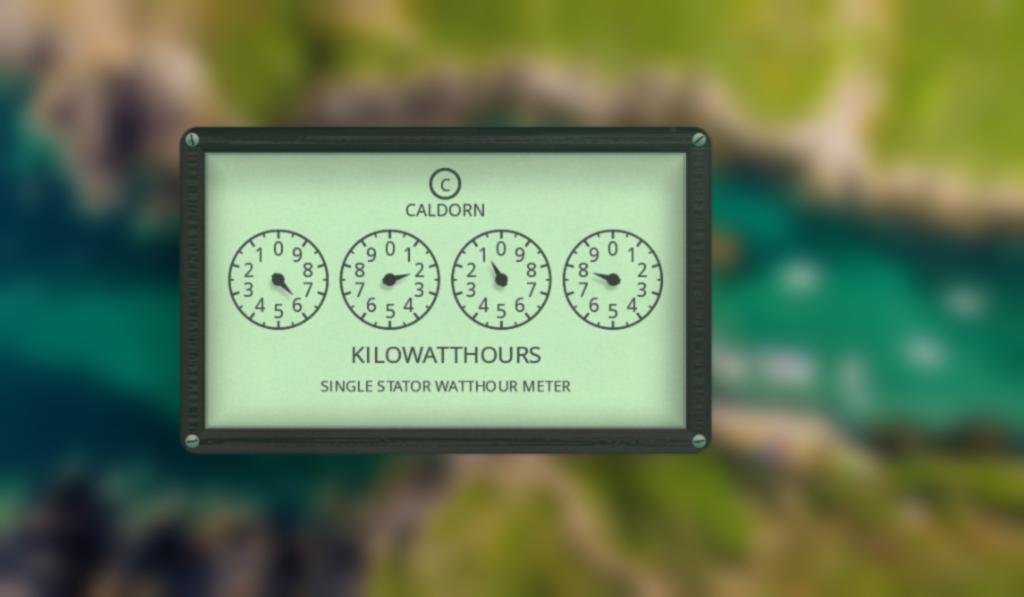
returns value=6208 unit=kWh
